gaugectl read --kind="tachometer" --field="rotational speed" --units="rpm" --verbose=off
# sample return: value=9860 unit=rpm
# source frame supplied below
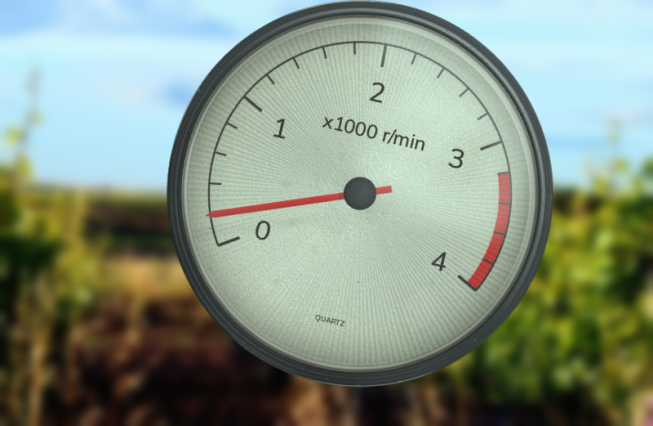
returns value=200 unit=rpm
